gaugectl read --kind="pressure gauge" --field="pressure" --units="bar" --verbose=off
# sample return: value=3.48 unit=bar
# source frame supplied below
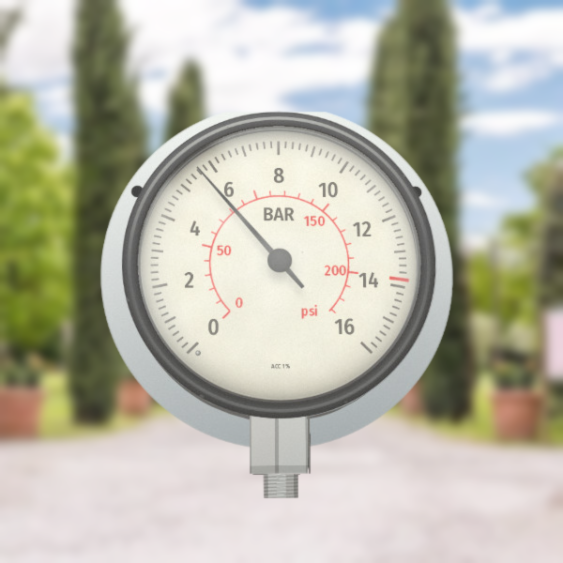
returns value=5.6 unit=bar
